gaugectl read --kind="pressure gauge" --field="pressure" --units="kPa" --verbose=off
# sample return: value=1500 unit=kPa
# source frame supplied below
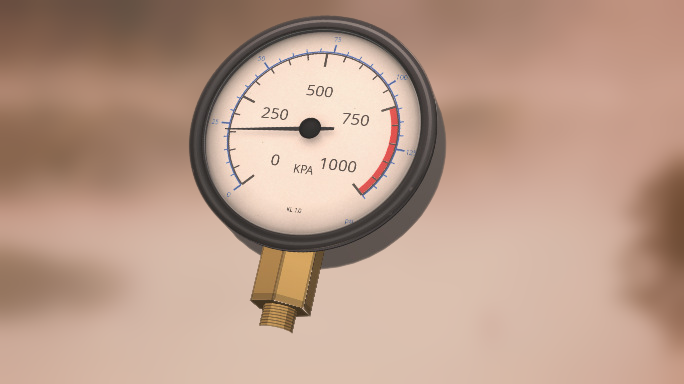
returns value=150 unit=kPa
